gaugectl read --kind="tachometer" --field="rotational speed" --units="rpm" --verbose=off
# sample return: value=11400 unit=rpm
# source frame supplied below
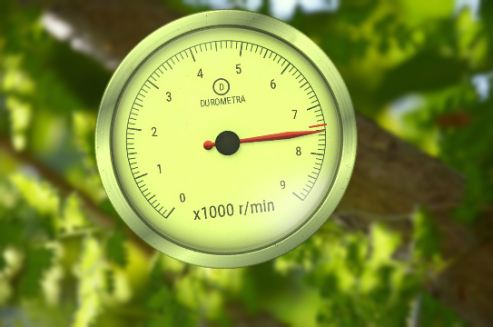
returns value=7500 unit=rpm
